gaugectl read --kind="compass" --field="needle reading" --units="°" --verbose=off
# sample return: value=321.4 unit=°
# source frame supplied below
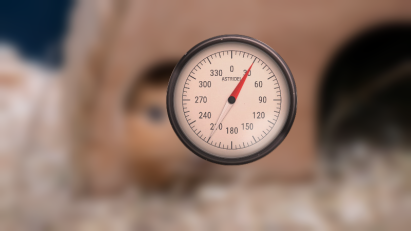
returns value=30 unit=°
